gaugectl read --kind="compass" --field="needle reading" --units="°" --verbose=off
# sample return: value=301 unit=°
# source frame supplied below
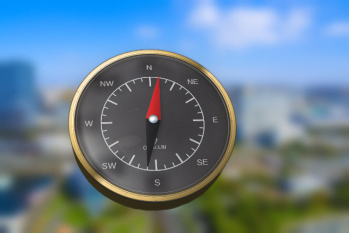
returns value=10 unit=°
